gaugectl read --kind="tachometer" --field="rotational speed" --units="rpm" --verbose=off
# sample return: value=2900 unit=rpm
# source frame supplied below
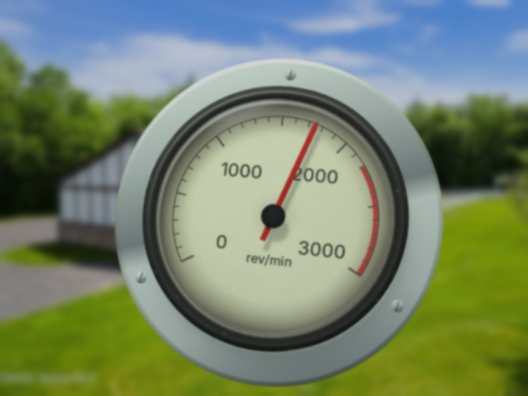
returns value=1750 unit=rpm
